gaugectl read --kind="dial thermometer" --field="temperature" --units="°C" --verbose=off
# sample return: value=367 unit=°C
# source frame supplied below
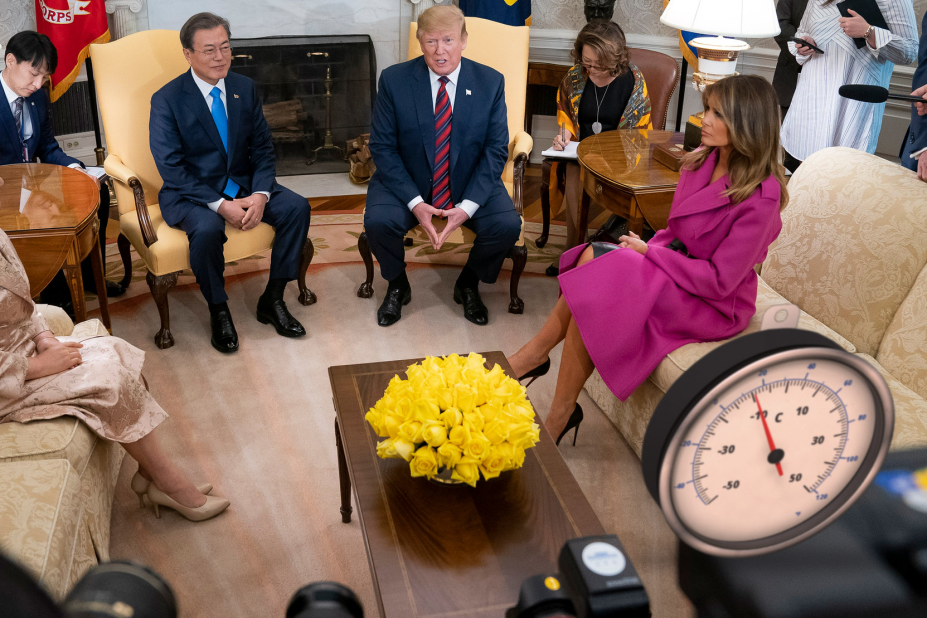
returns value=-10 unit=°C
